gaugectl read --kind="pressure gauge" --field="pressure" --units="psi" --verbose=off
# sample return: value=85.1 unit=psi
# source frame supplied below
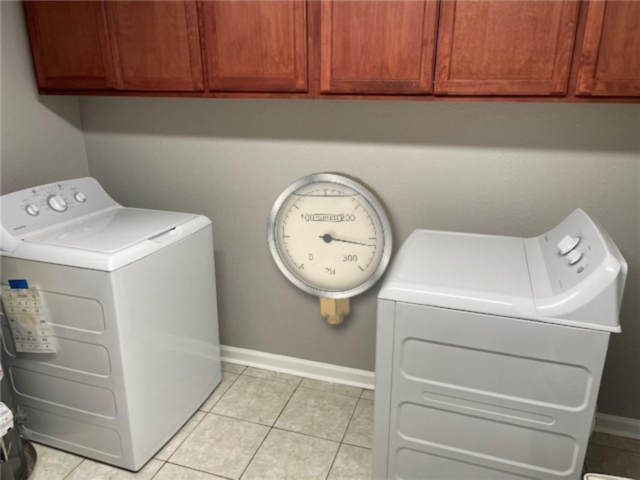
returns value=260 unit=psi
